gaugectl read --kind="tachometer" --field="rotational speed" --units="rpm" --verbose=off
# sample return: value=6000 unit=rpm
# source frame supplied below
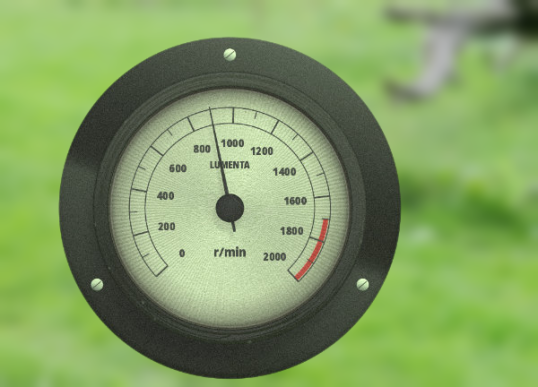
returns value=900 unit=rpm
